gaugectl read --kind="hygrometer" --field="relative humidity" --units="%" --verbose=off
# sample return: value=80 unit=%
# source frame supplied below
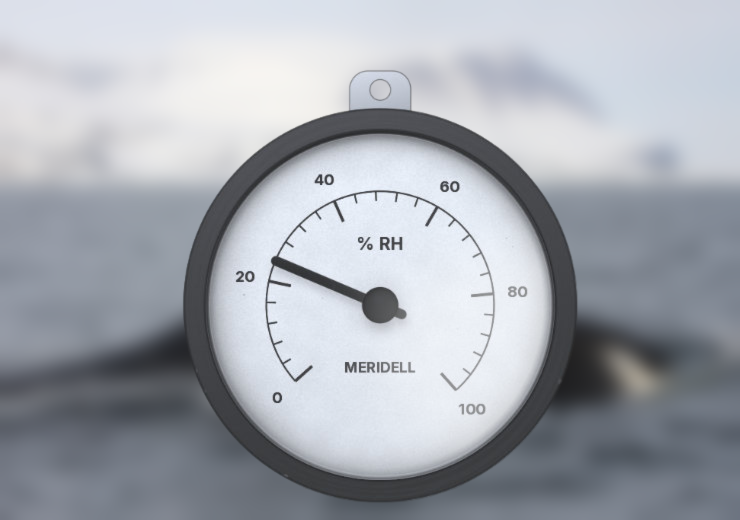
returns value=24 unit=%
